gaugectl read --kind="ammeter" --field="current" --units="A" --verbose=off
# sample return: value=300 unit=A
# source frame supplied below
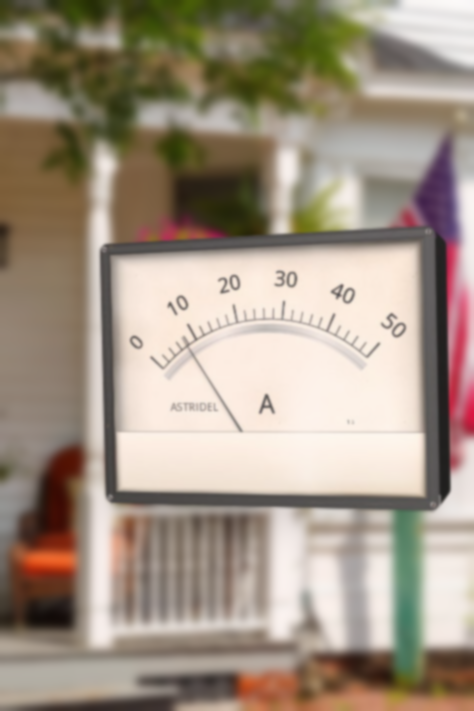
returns value=8 unit=A
